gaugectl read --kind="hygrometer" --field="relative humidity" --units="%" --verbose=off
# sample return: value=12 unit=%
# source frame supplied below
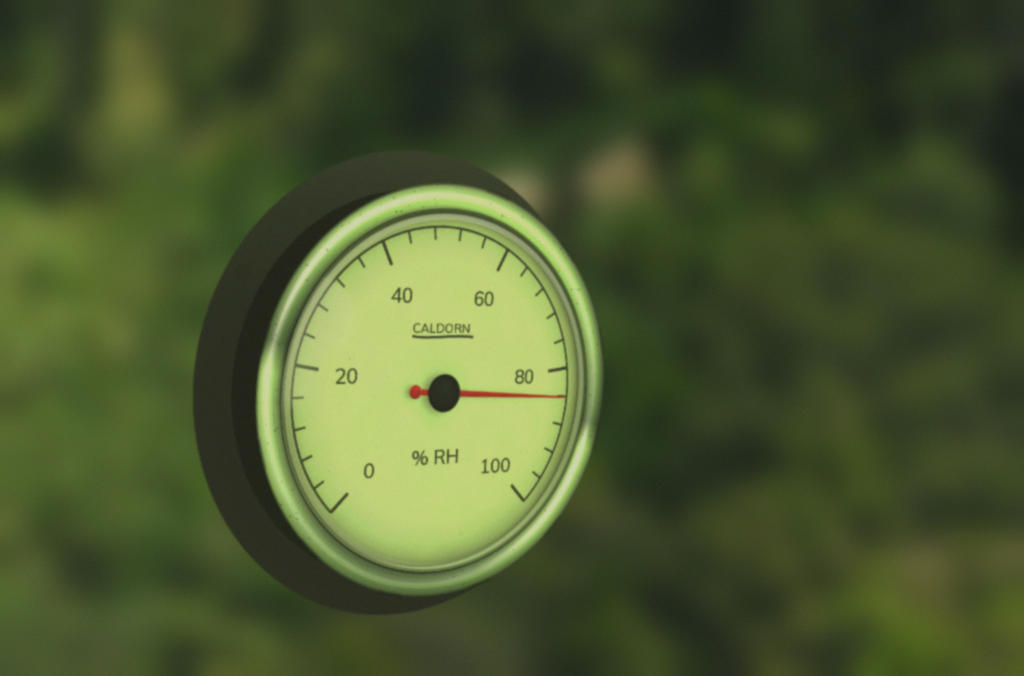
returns value=84 unit=%
